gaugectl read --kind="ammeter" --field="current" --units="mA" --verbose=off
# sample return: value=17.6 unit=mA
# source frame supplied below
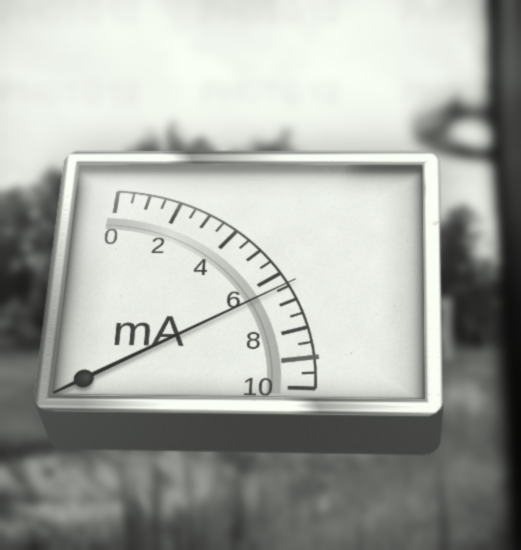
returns value=6.5 unit=mA
